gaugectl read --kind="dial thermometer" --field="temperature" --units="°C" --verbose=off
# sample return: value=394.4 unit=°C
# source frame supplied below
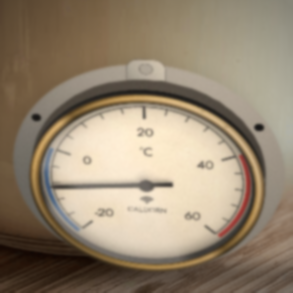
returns value=-8 unit=°C
